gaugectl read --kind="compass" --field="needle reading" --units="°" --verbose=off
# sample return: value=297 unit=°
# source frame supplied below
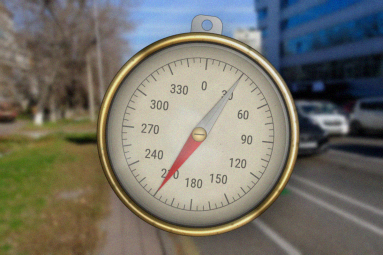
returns value=210 unit=°
